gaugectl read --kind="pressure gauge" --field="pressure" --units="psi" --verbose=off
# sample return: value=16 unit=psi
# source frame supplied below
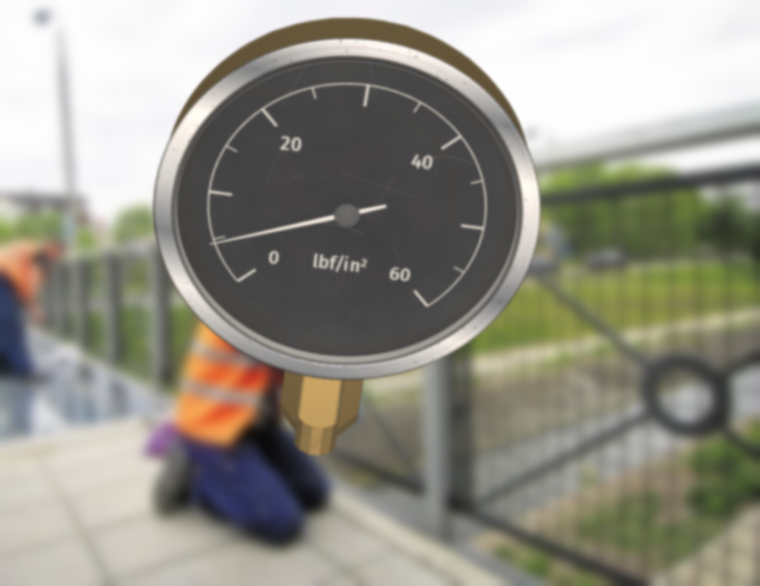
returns value=5 unit=psi
